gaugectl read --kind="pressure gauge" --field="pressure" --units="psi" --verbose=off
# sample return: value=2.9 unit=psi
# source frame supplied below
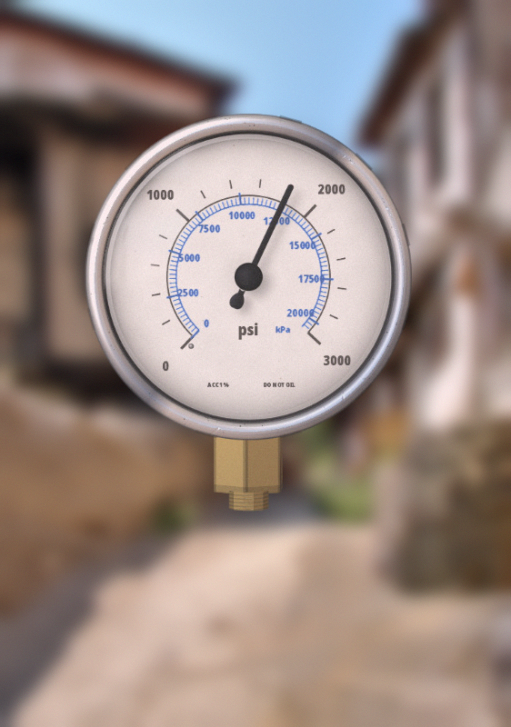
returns value=1800 unit=psi
